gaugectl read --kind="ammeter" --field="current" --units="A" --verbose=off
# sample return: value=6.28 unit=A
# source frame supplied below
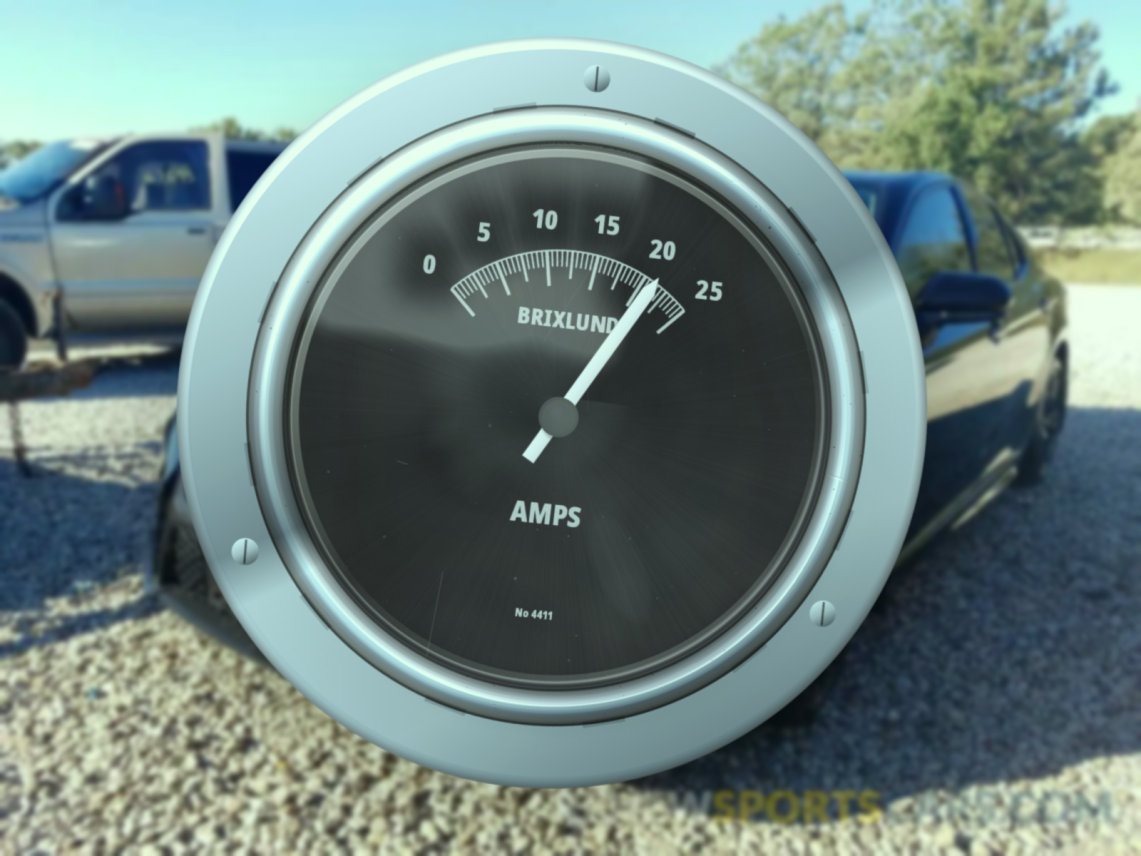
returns value=21 unit=A
